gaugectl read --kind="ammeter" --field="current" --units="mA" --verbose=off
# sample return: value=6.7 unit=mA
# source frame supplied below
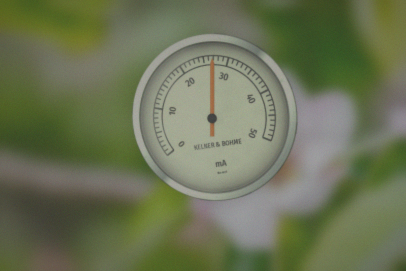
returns value=27 unit=mA
